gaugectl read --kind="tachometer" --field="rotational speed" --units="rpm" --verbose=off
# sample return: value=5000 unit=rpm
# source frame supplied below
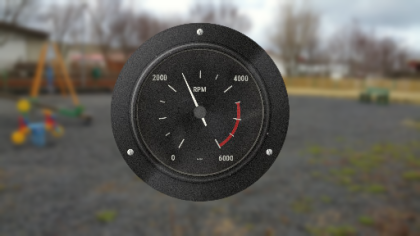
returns value=2500 unit=rpm
